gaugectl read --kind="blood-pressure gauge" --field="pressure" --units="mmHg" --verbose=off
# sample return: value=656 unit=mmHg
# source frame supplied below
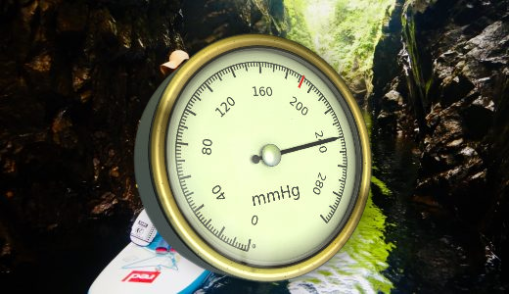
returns value=240 unit=mmHg
